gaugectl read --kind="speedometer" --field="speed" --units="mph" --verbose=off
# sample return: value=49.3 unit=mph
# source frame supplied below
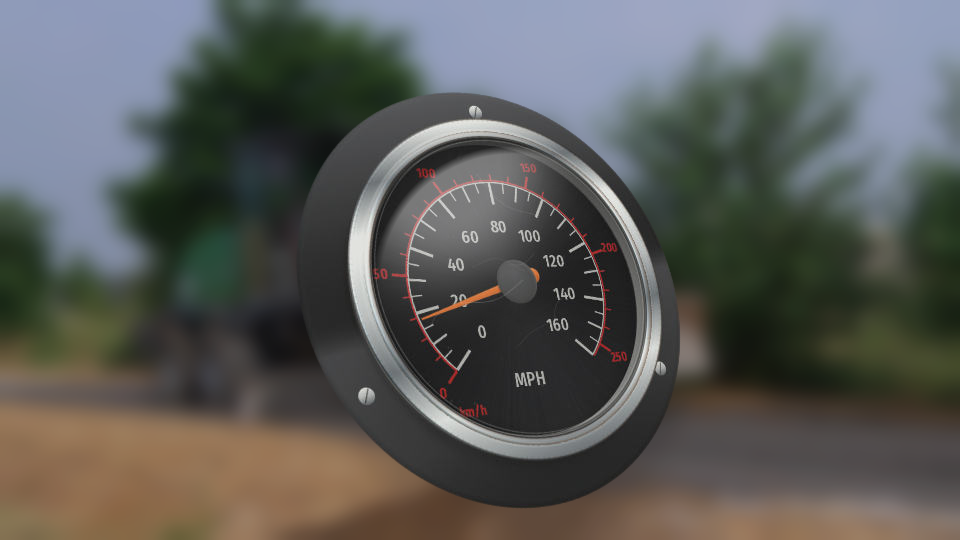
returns value=17.5 unit=mph
